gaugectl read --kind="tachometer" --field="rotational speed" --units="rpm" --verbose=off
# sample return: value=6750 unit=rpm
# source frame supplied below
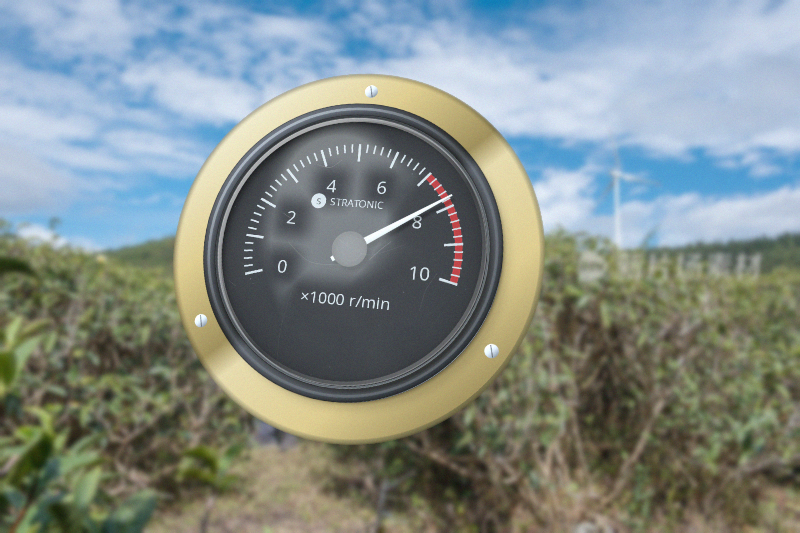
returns value=7800 unit=rpm
